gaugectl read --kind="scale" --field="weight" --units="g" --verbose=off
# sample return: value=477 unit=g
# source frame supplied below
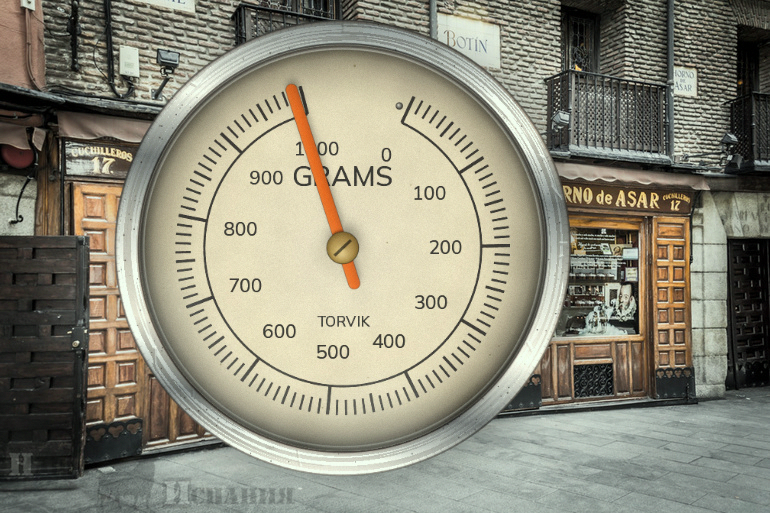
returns value=990 unit=g
